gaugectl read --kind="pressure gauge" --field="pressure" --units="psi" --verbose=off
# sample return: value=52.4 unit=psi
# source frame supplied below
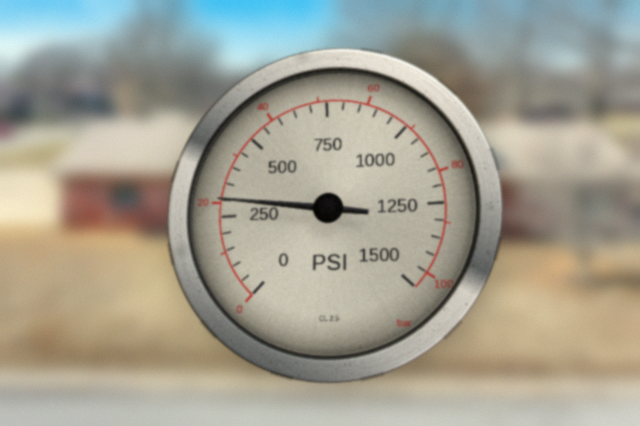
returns value=300 unit=psi
